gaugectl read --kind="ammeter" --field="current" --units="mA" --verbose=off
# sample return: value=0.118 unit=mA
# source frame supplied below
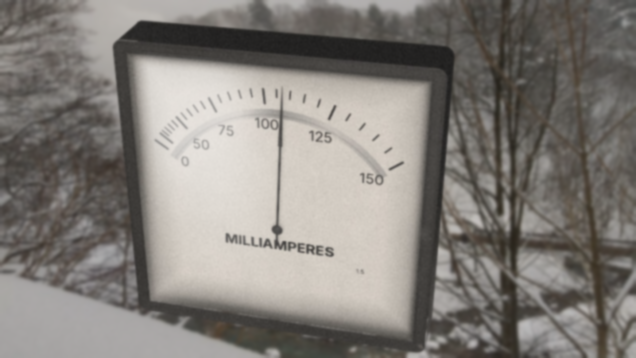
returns value=107.5 unit=mA
